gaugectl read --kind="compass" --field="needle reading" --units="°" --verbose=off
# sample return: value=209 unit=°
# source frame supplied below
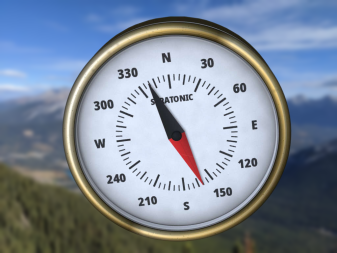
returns value=160 unit=°
